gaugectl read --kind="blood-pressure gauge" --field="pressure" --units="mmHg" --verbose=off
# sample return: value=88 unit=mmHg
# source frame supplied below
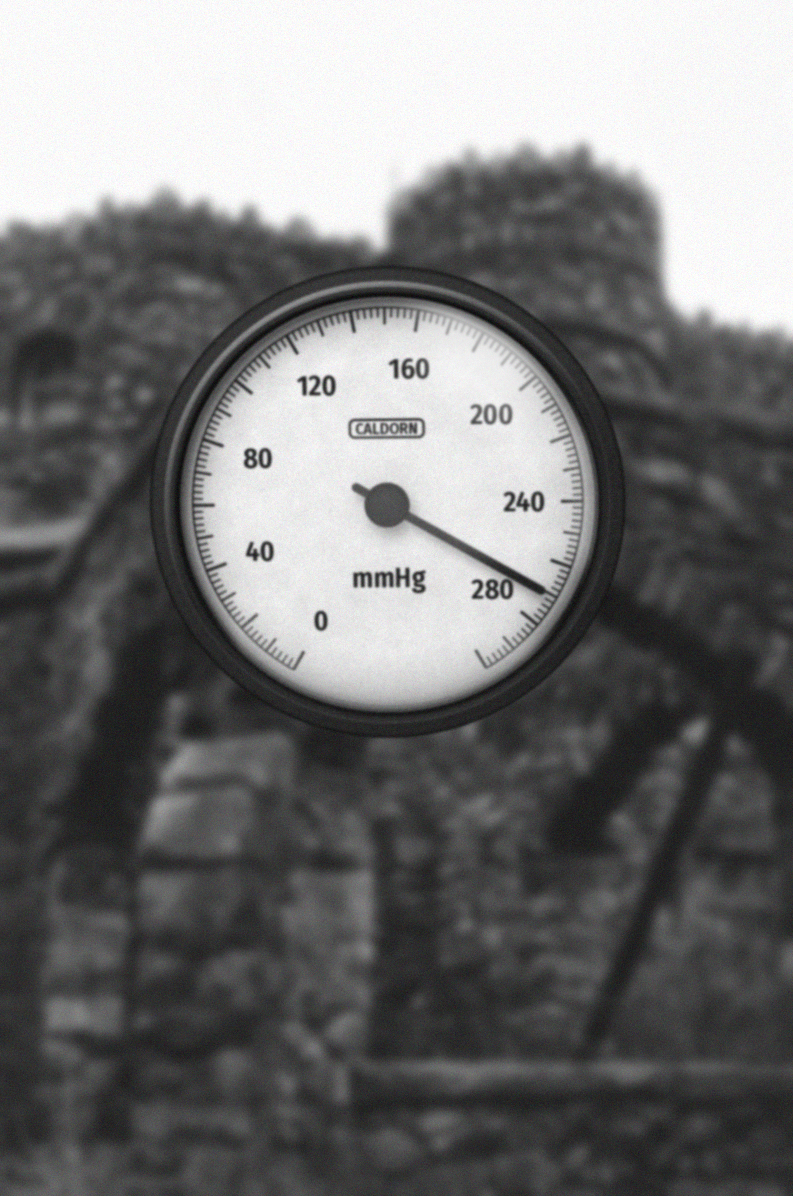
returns value=270 unit=mmHg
